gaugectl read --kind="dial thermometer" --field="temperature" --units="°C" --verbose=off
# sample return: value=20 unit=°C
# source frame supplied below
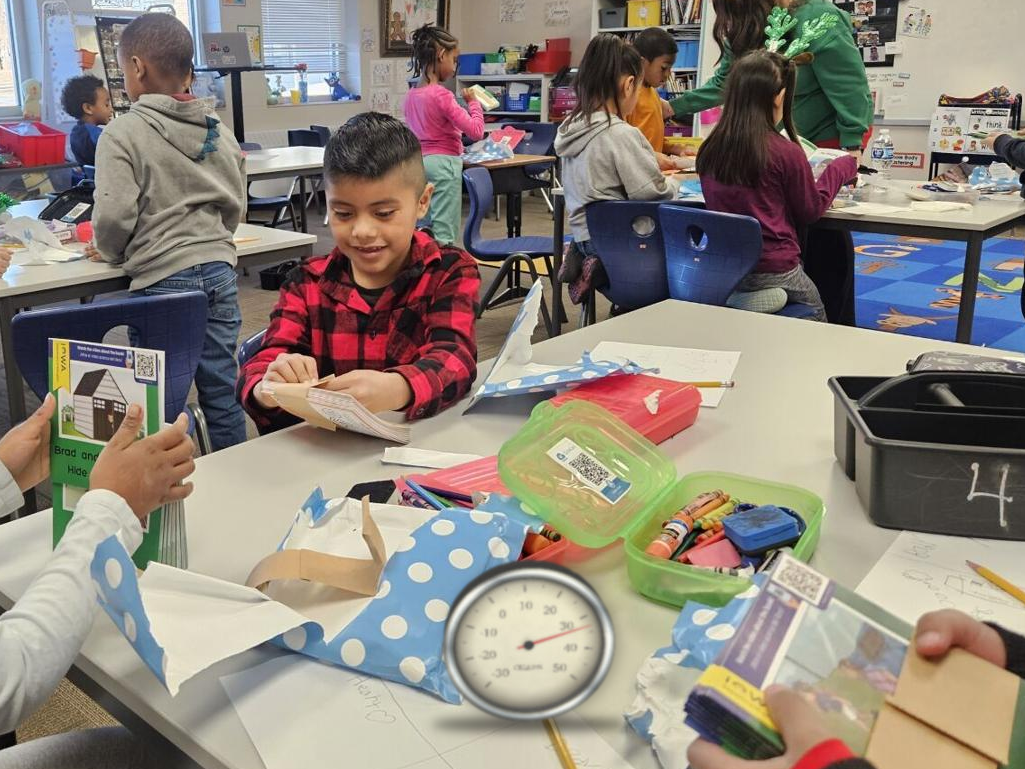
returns value=32.5 unit=°C
